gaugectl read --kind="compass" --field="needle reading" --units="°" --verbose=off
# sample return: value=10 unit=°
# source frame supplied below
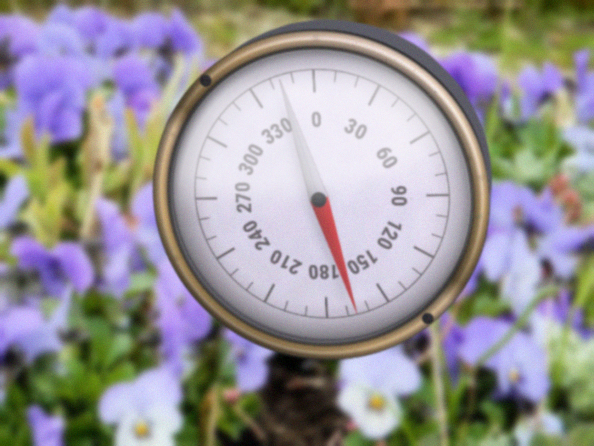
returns value=165 unit=°
